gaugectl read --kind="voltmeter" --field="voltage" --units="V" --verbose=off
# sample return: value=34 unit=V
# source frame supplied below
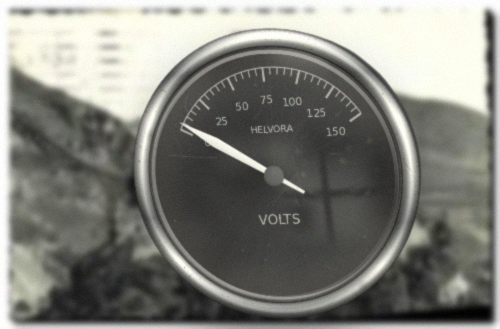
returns value=5 unit=V
